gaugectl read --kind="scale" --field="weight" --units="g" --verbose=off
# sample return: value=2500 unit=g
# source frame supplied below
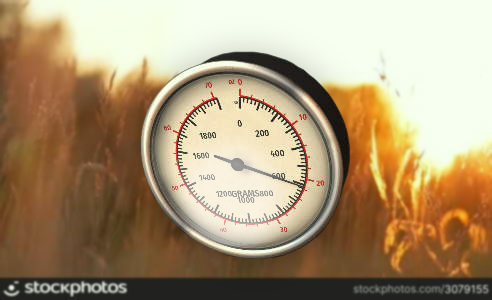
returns value=600 unit=g
